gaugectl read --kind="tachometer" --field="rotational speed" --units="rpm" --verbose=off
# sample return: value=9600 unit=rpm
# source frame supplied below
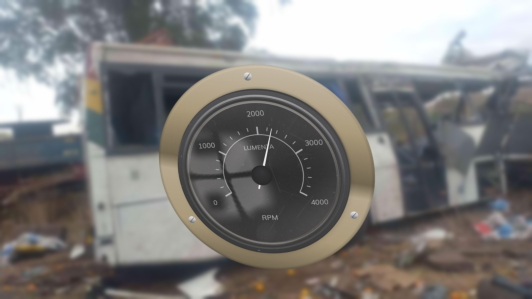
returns value=2300 unit=rpm
